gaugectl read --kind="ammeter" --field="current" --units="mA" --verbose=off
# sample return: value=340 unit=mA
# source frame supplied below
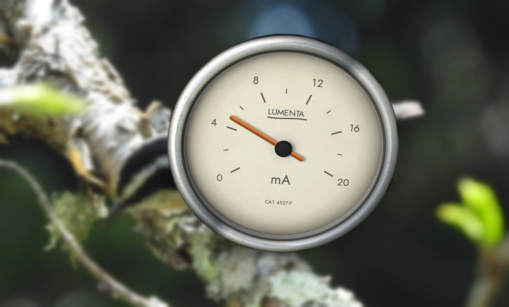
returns value=5 unit=mA
